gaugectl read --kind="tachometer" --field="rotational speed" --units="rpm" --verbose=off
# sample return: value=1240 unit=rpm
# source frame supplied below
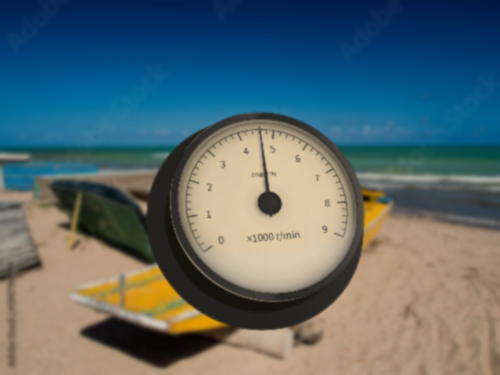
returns value=4600 unit=rpm
